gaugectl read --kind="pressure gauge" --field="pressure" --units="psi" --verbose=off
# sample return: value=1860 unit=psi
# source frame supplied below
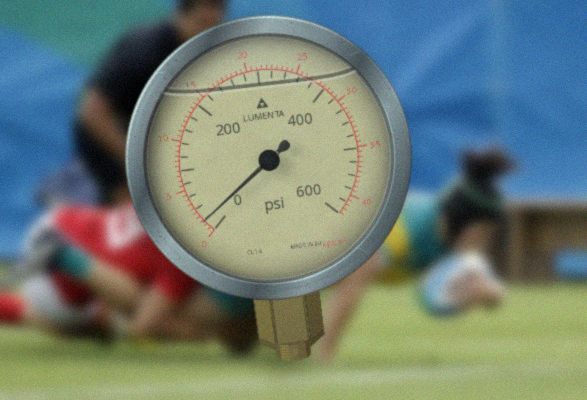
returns value=20 unit=psi
